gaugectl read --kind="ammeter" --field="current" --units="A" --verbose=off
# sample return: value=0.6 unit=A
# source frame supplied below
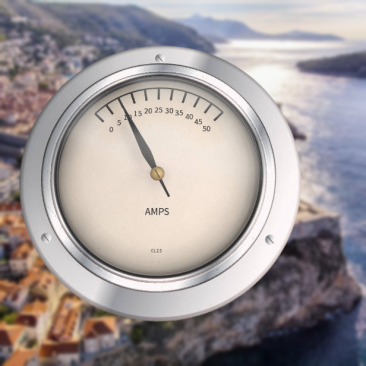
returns value=10 unit=A
